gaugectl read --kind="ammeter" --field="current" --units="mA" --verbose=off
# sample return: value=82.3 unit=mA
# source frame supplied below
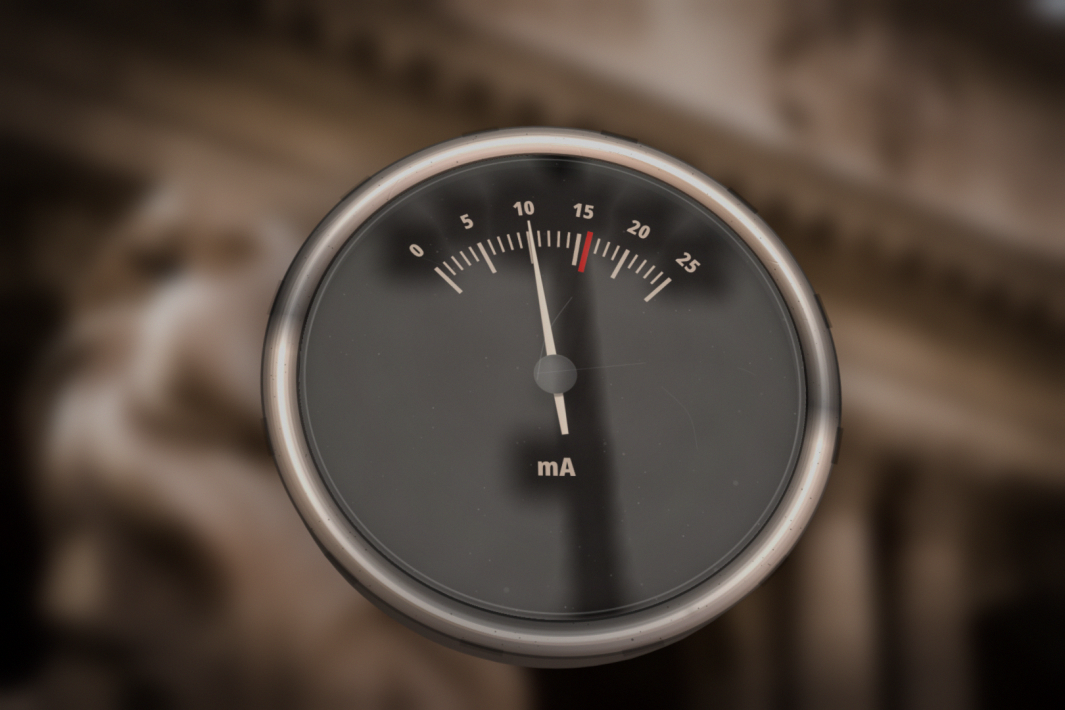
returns value=10 unit=mA
